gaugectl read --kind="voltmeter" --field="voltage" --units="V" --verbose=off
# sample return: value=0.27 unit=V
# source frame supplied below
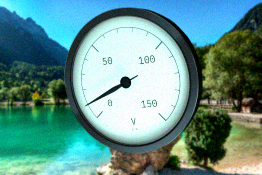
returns value=10 unit=V
